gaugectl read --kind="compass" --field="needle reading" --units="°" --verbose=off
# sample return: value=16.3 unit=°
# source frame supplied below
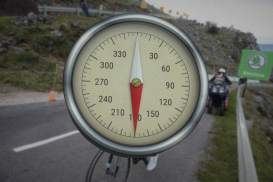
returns value=180 unit=°
